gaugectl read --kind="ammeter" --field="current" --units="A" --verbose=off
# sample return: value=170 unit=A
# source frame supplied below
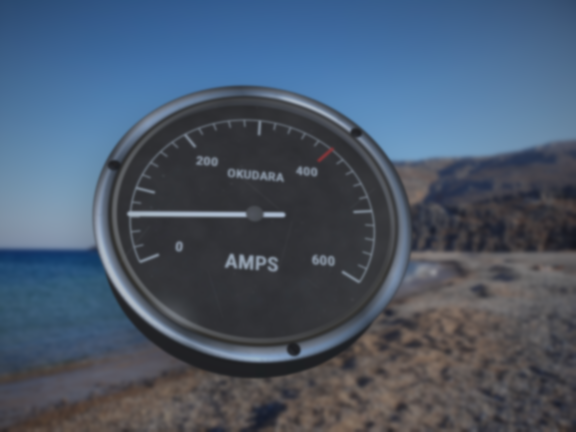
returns value=60 unit=A
